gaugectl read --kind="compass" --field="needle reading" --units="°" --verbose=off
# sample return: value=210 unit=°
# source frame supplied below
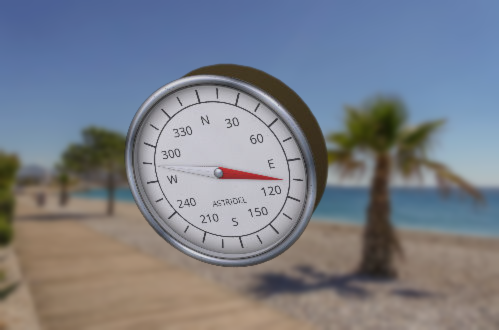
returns value=105 unit=°
